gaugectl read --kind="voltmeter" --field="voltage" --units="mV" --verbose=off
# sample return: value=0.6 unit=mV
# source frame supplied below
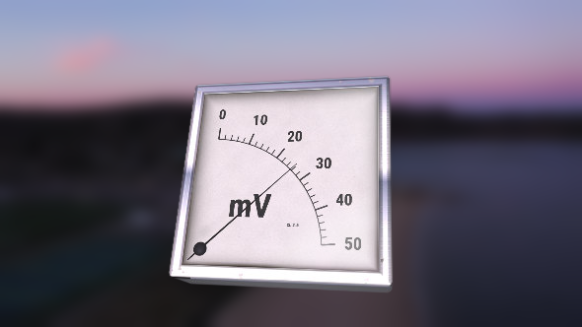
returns value=26 unit=mV
